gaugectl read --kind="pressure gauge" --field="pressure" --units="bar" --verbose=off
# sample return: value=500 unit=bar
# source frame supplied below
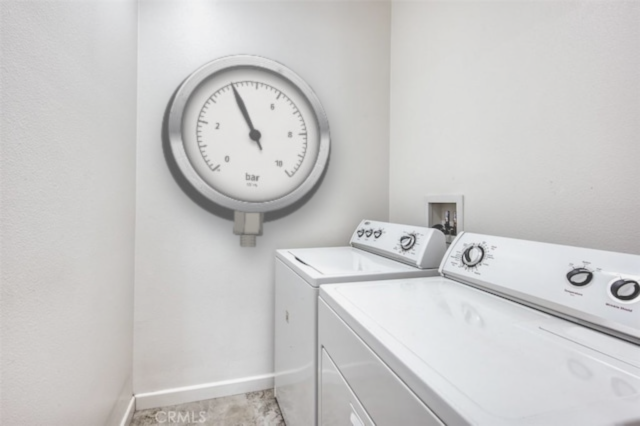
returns value=4 unit=bar
